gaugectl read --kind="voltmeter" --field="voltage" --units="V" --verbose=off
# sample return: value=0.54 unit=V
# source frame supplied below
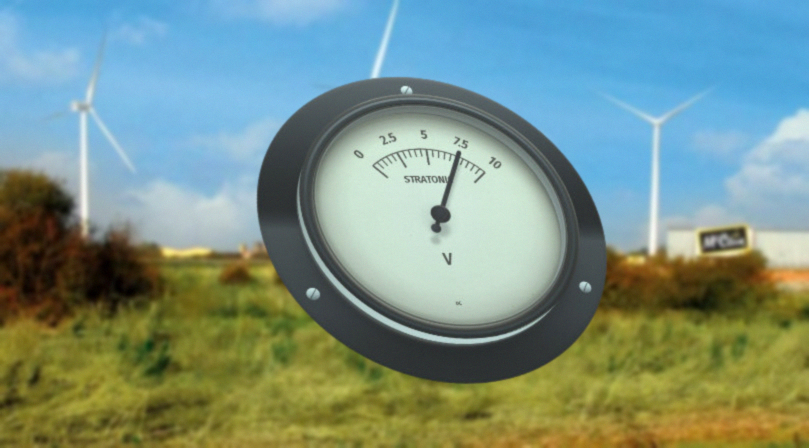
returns value=7.5 unit=V
